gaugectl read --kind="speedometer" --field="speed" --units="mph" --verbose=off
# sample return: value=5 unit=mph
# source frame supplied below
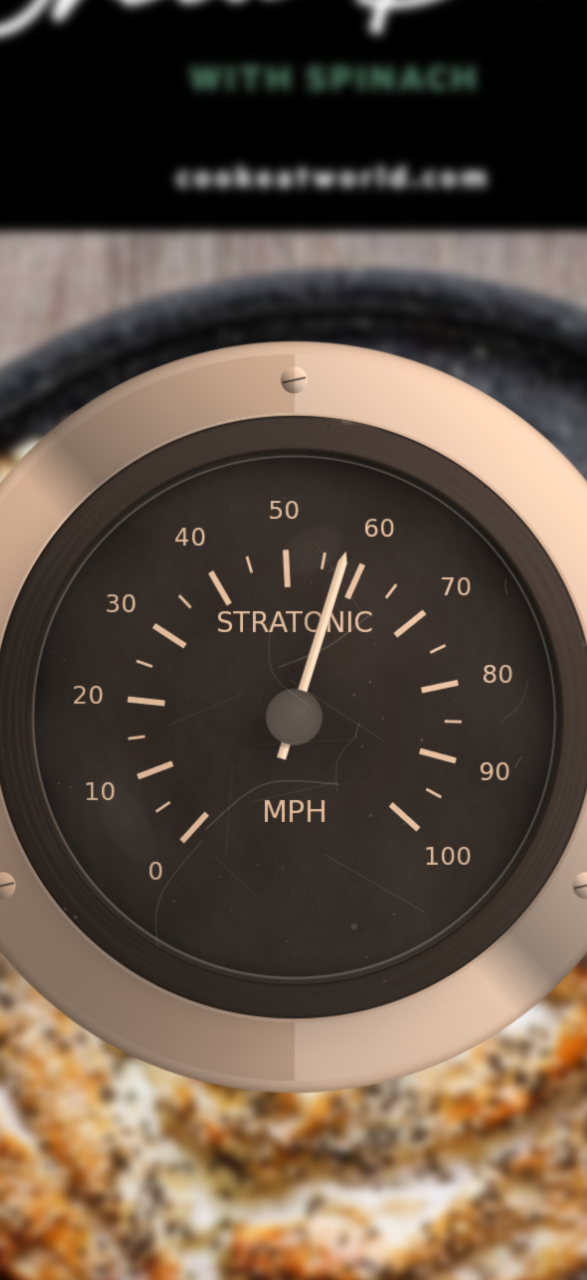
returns value=57.5 unit=mph
